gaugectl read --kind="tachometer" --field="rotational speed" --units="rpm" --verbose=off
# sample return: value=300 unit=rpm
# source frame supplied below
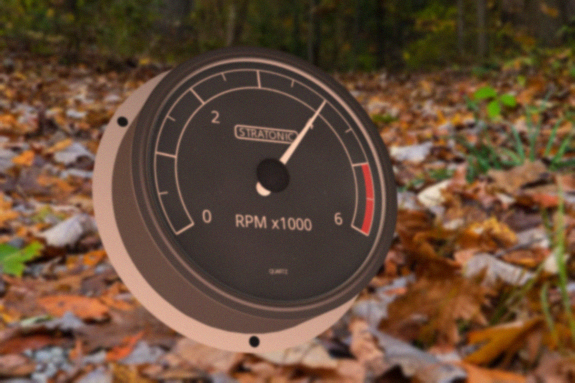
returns value=4000 unit=rpm
